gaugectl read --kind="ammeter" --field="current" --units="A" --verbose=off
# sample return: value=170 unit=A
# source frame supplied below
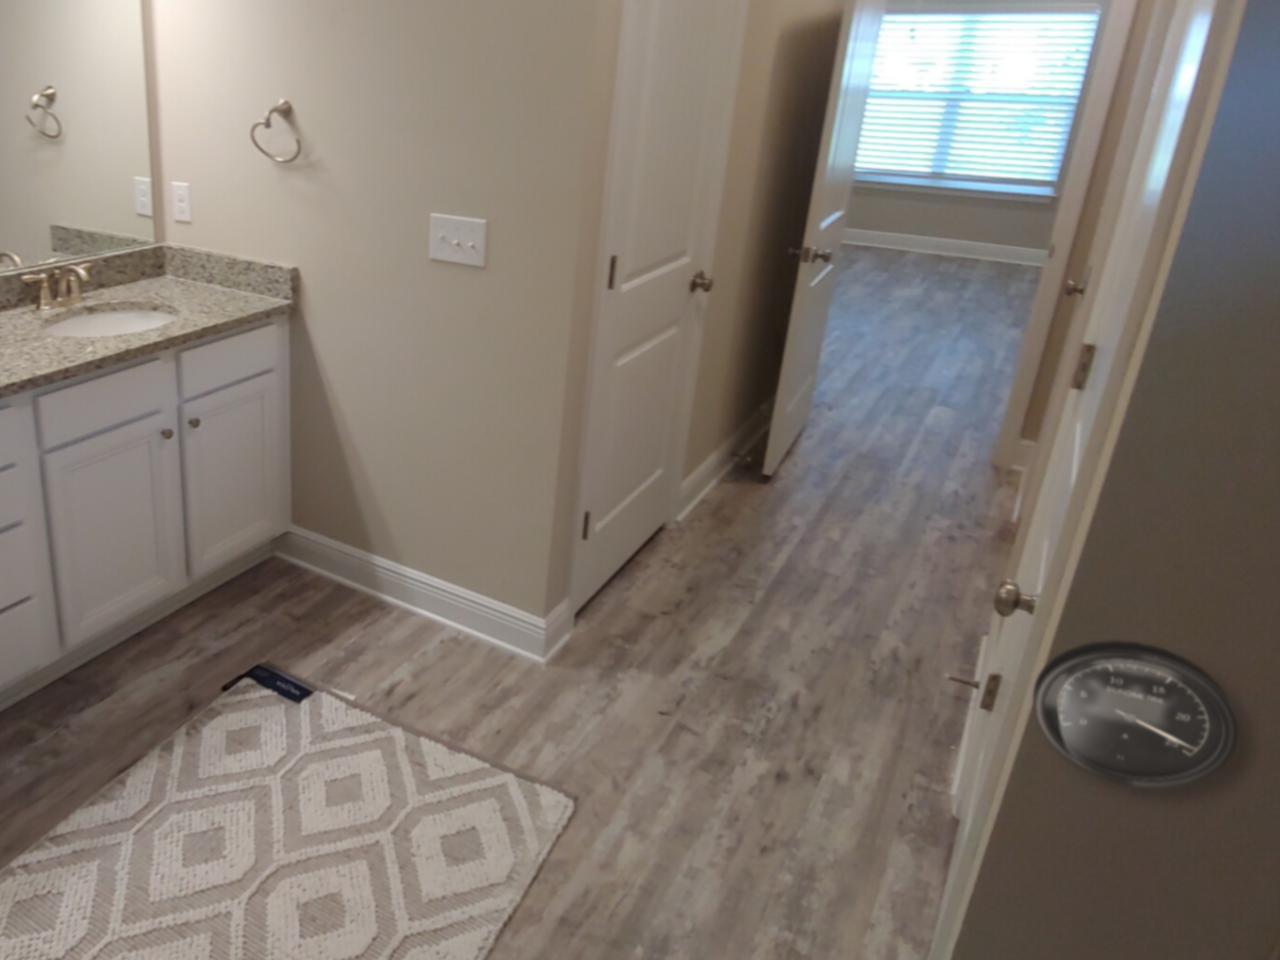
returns value=24 unit=A
